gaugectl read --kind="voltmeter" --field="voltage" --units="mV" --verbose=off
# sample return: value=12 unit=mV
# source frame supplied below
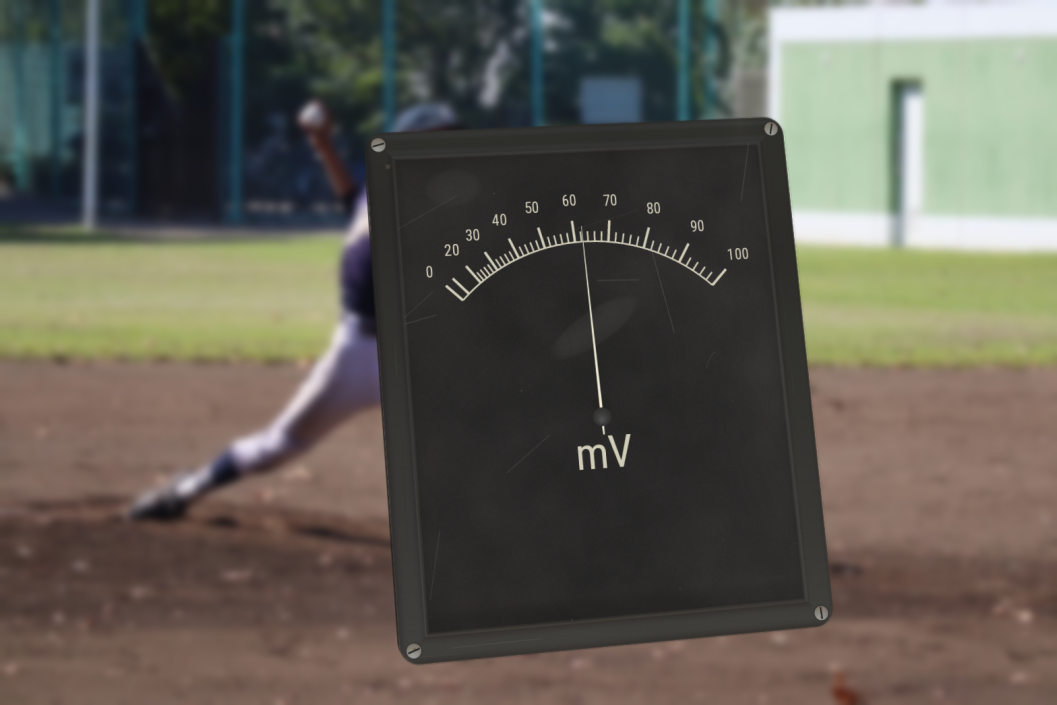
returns value=62 unit=mV
